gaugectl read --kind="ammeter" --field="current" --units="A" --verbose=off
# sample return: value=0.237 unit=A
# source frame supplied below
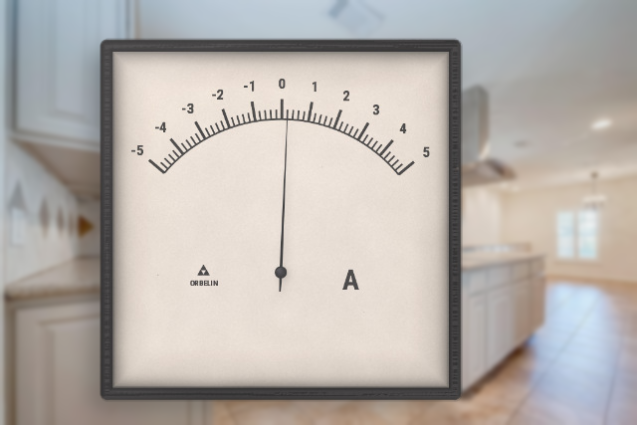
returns value=0.2 unit=A
